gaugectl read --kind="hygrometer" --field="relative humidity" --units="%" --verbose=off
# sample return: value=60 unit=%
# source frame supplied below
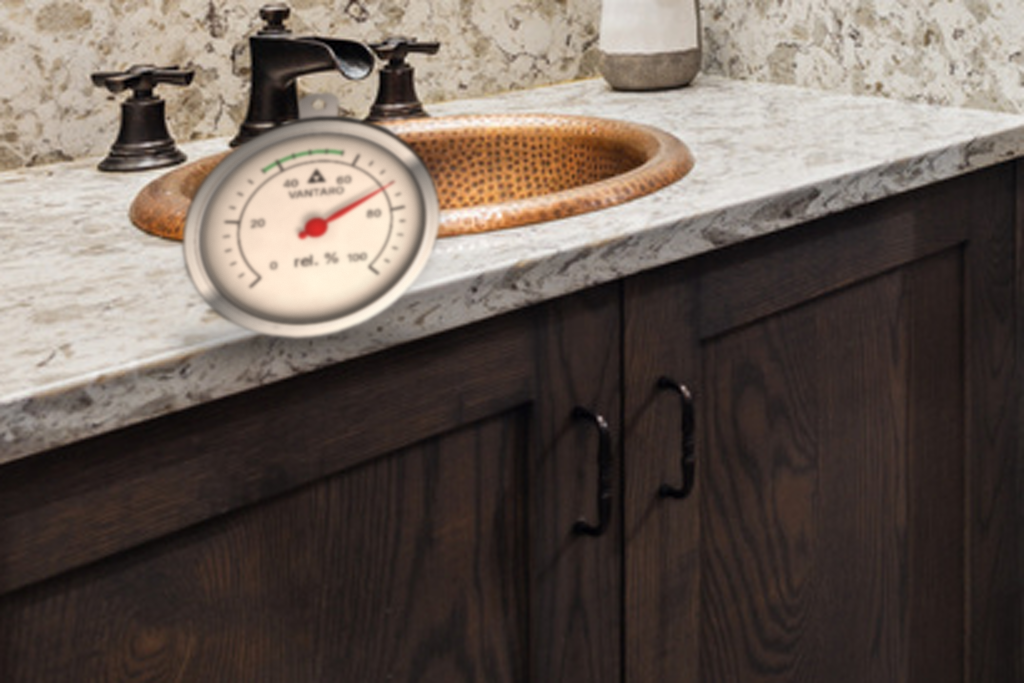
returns value=72 unit=%
